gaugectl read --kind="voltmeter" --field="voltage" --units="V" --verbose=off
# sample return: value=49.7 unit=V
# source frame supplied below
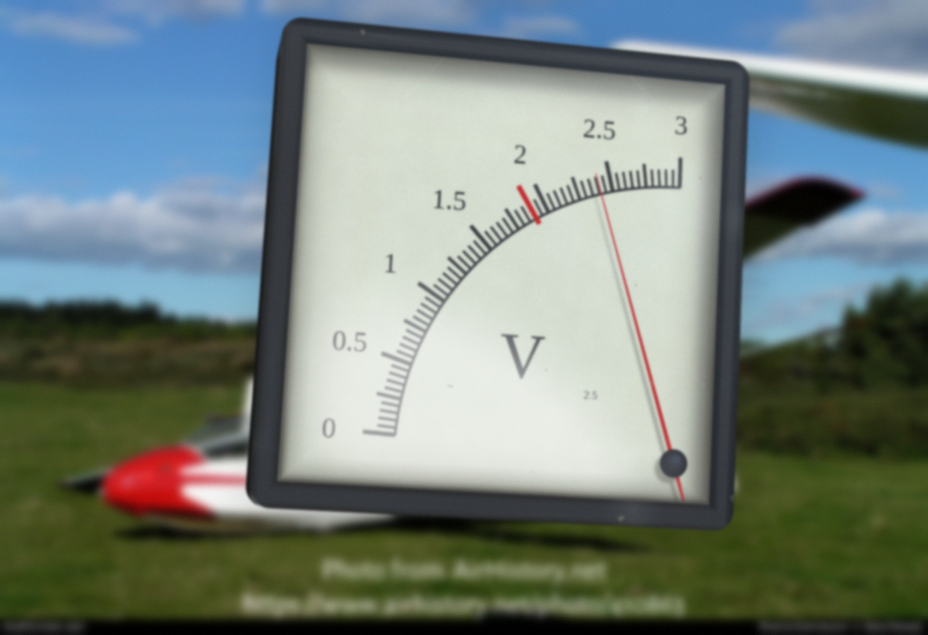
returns value=2.4 unit=V
